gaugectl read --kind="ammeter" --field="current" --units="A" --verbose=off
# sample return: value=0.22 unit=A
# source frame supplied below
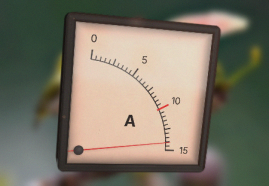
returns value=14 unit=A
